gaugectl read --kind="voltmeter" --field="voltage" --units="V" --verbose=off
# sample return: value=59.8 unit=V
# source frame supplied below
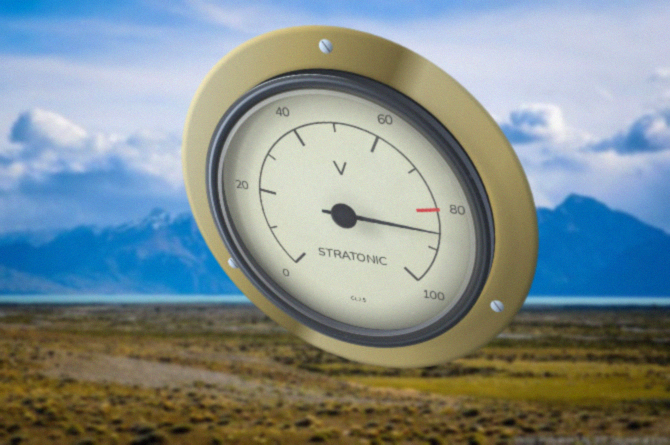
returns value=85 unit=V
